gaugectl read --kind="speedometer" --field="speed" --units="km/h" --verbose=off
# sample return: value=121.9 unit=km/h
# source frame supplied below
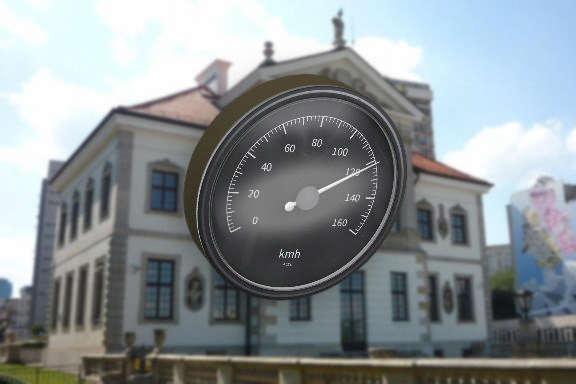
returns value=120 unit=km/h
